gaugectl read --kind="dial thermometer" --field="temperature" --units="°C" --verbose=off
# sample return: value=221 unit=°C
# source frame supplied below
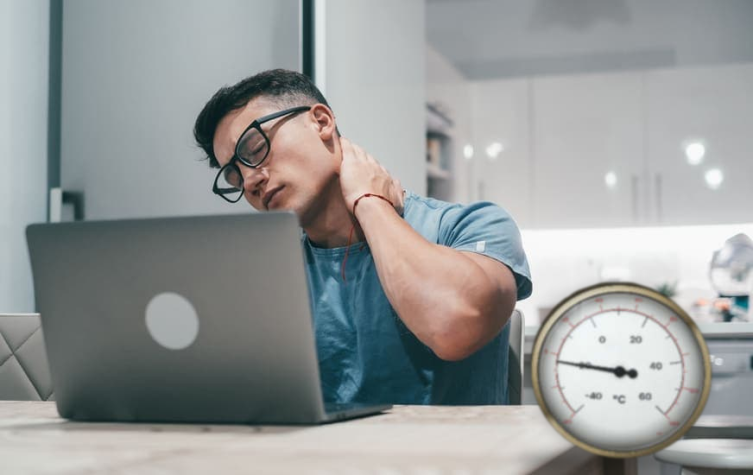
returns value=-20 unit=°C
